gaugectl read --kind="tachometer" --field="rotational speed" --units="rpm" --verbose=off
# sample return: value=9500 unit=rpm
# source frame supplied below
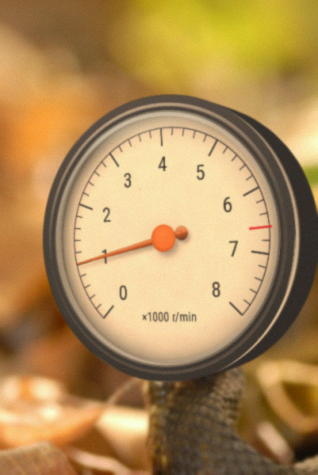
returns value=1000 unit=rpm
